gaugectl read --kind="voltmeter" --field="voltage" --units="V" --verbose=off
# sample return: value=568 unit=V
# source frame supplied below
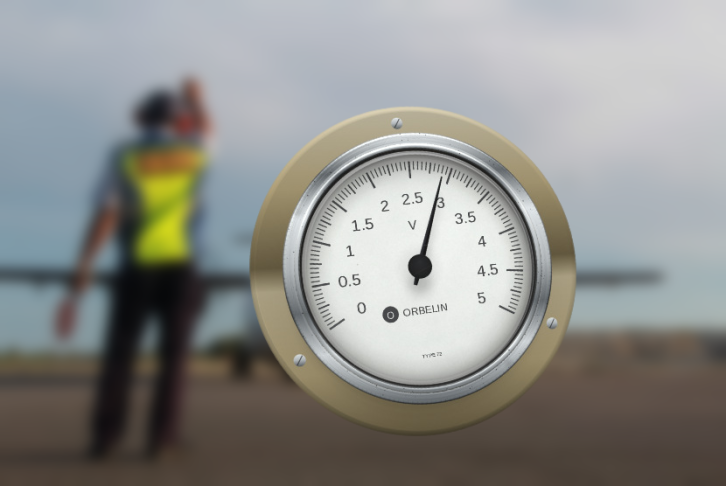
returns value=2.9 unit=V
